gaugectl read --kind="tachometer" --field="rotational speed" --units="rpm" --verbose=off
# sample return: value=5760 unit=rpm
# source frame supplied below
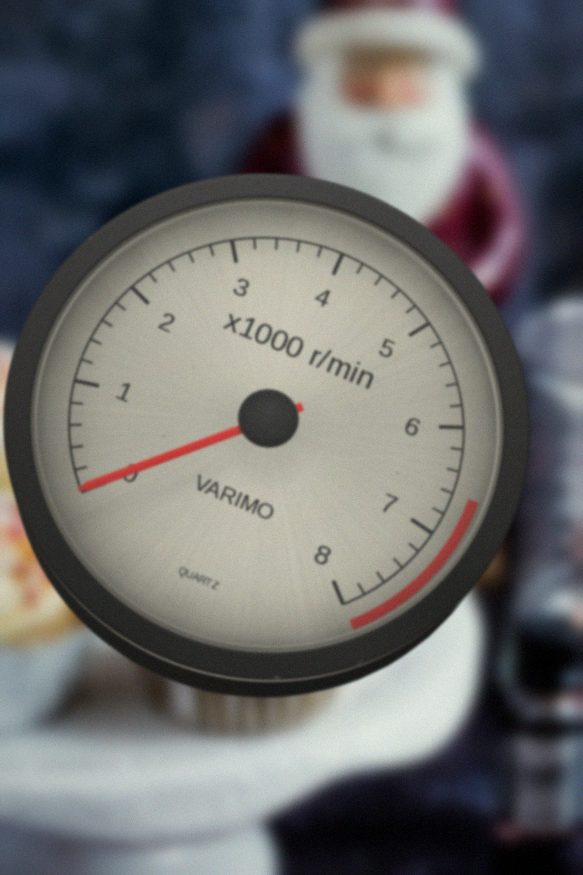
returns value=0 unit=rpm
